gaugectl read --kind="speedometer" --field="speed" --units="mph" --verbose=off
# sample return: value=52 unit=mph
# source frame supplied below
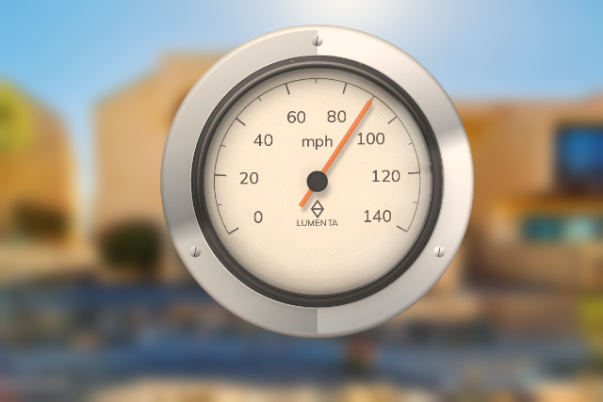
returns value=90 unit=mph
